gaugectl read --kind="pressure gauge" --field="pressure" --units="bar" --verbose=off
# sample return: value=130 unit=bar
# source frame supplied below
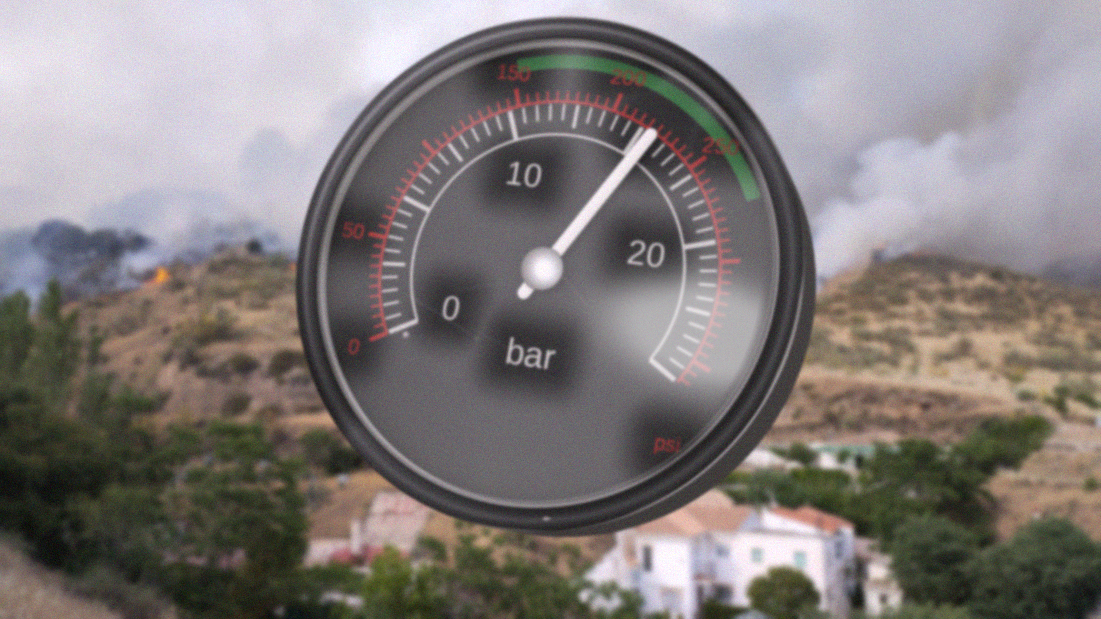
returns value=15.5 unit=bar
